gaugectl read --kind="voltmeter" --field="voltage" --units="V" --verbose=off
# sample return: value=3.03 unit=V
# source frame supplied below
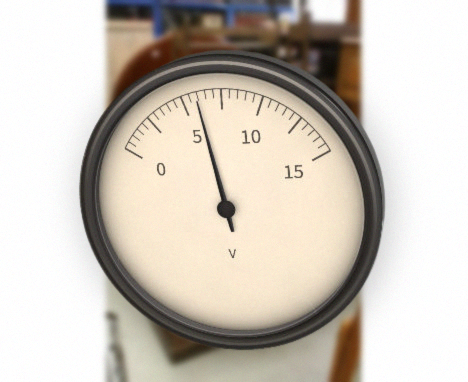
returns value=6 unit=V
